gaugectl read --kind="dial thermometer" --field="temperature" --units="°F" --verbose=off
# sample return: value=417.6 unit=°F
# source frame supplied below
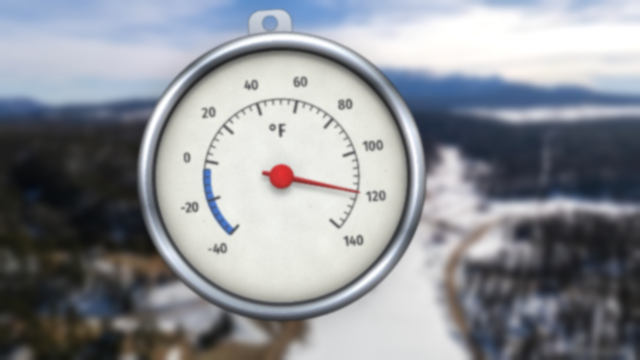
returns value=120 unit=°F
